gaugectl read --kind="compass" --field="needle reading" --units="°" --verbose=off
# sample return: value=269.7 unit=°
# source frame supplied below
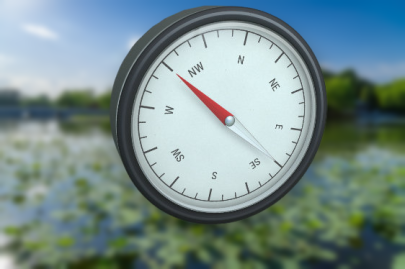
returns value=300 unit=°
